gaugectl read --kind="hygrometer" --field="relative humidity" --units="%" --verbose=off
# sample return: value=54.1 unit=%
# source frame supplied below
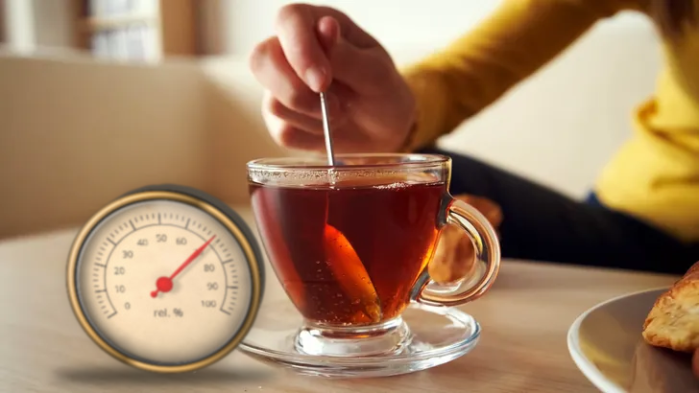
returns value=70 unit=%
